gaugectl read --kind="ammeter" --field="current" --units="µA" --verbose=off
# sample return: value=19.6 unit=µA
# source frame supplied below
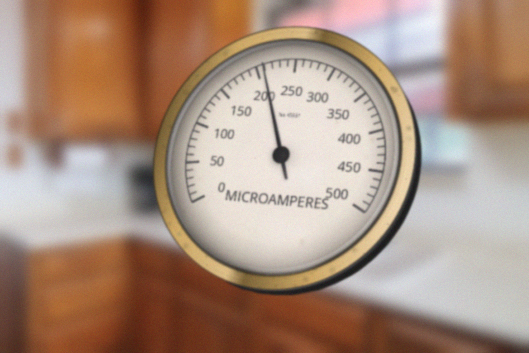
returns value=210 unit=µA
